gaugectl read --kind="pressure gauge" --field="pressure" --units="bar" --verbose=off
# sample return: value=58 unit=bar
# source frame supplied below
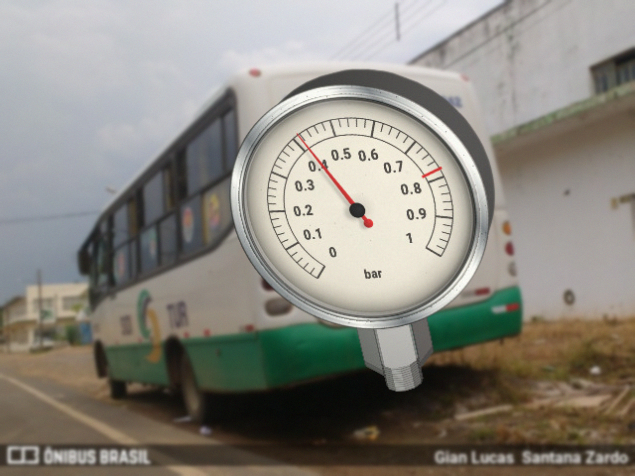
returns value=0.42 unit=bar
